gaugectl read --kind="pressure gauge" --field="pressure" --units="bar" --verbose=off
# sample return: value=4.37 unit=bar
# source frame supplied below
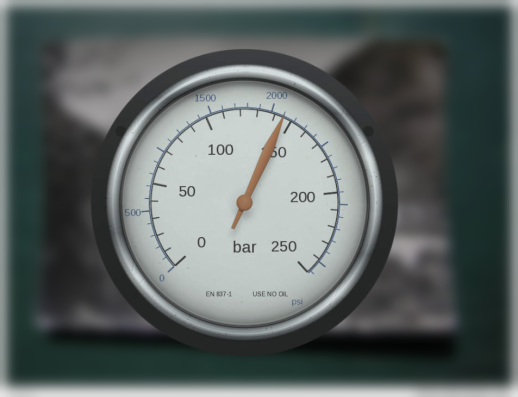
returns value=145 unit=bar
